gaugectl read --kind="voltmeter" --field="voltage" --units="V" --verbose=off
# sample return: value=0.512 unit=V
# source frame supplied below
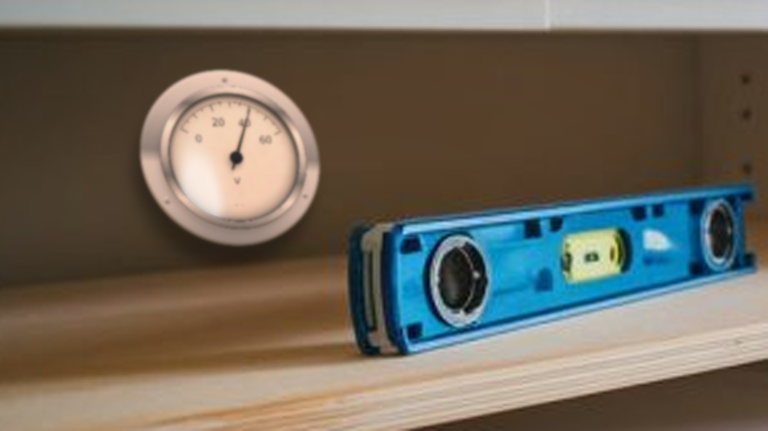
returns value=40 unit=V
